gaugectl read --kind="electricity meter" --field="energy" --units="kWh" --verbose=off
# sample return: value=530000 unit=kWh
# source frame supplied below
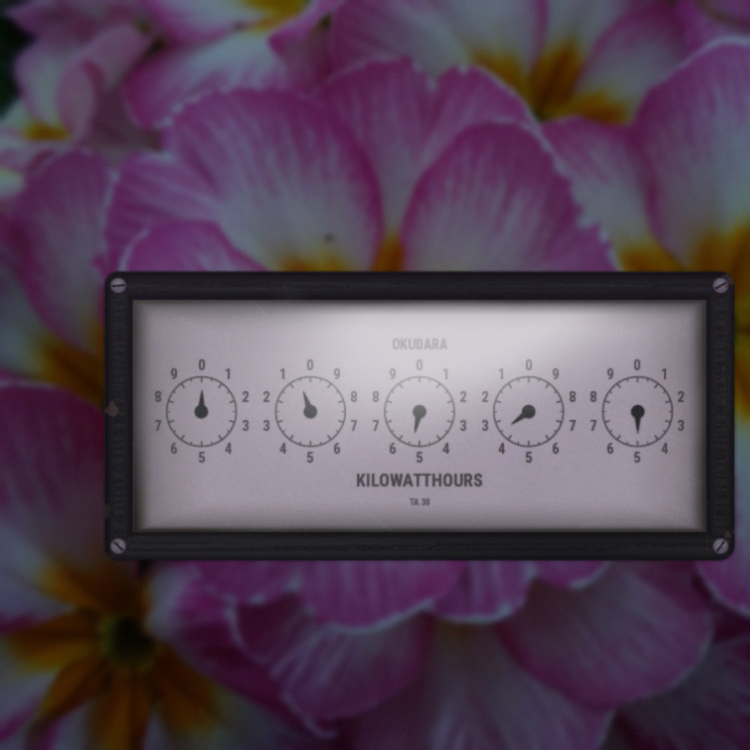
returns value=535 unit=kWh
